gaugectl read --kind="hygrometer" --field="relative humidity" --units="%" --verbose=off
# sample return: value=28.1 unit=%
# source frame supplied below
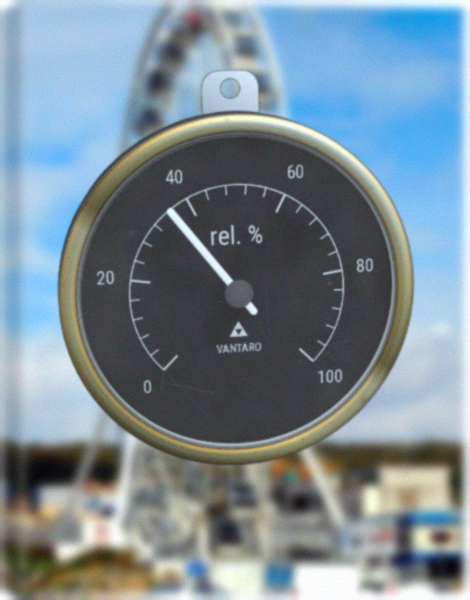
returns value=36 unit=%
